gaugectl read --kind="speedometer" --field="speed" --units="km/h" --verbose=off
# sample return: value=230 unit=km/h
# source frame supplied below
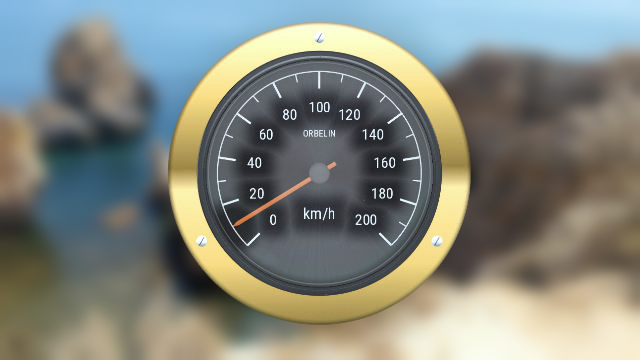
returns value=10 unit=km/h
